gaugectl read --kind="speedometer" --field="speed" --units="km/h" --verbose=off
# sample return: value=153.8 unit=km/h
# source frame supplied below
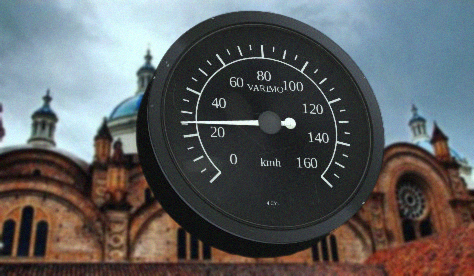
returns value=25 unit=km/h
